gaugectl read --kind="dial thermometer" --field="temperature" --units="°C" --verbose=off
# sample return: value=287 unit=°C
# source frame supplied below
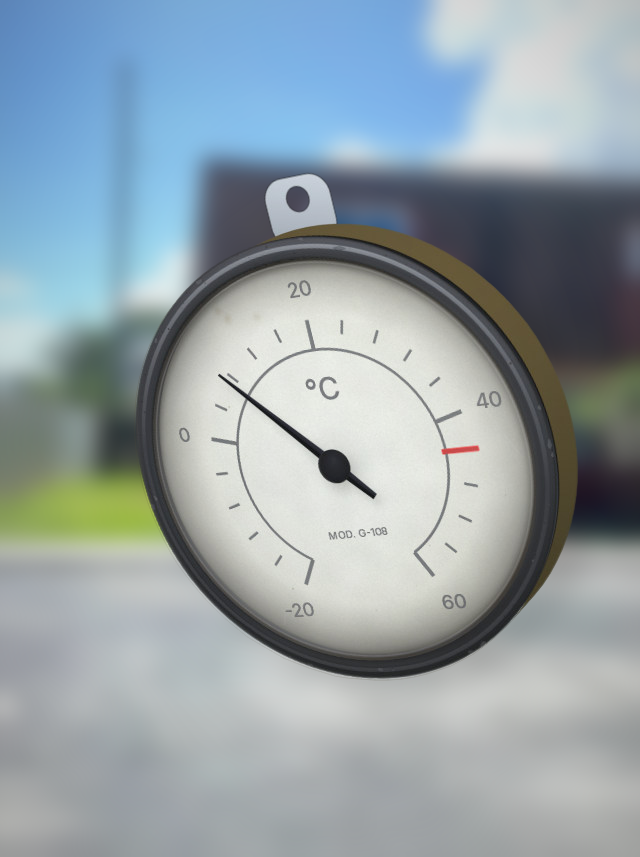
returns value=8 unit=°C
